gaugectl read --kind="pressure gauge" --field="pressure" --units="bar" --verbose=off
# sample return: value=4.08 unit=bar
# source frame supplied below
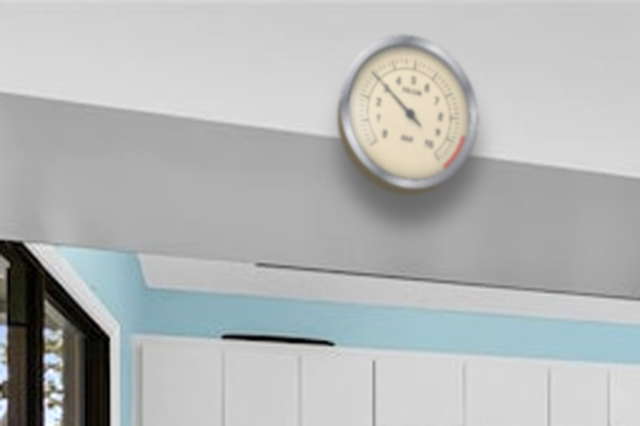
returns value=3 unit=bar
